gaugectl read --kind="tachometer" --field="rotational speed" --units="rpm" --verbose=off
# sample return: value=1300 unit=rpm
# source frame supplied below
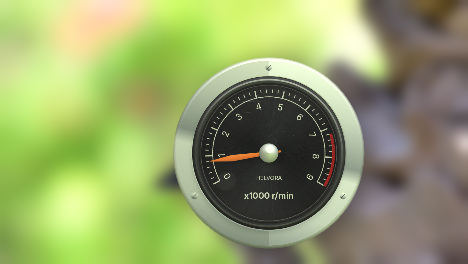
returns value=800 unit=rpm
